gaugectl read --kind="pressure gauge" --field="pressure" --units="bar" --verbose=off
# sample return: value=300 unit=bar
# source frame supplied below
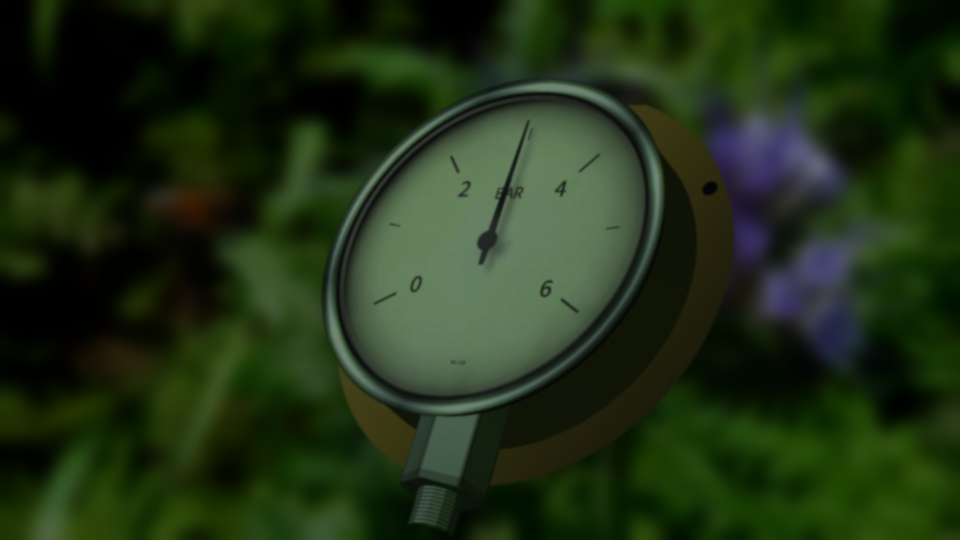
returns value=3 unit=bar
